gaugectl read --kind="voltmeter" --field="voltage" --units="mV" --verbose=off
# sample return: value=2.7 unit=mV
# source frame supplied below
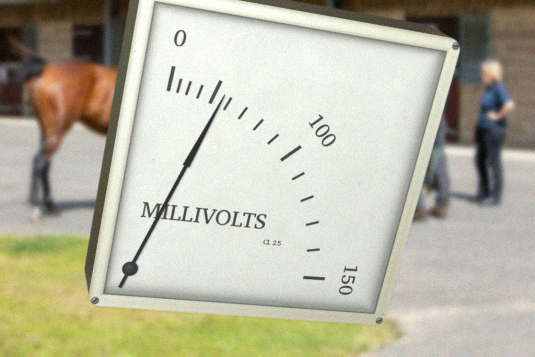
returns value=55 unit=mV
